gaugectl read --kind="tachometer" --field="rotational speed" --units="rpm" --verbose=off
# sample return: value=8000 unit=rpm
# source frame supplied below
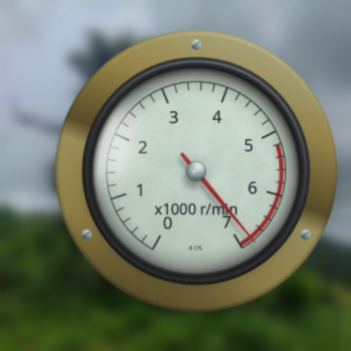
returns value=6800 unit=rpm
